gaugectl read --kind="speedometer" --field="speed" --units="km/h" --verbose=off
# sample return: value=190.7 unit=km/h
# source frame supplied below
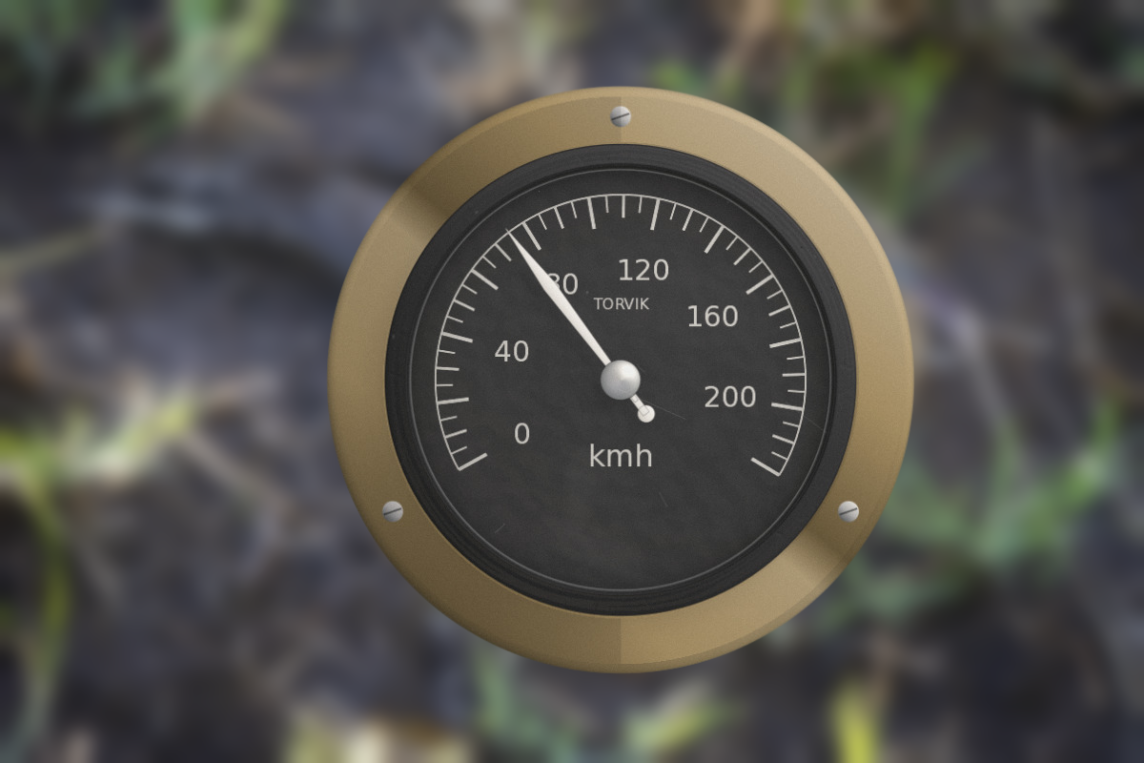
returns value=75 unit=km/h
